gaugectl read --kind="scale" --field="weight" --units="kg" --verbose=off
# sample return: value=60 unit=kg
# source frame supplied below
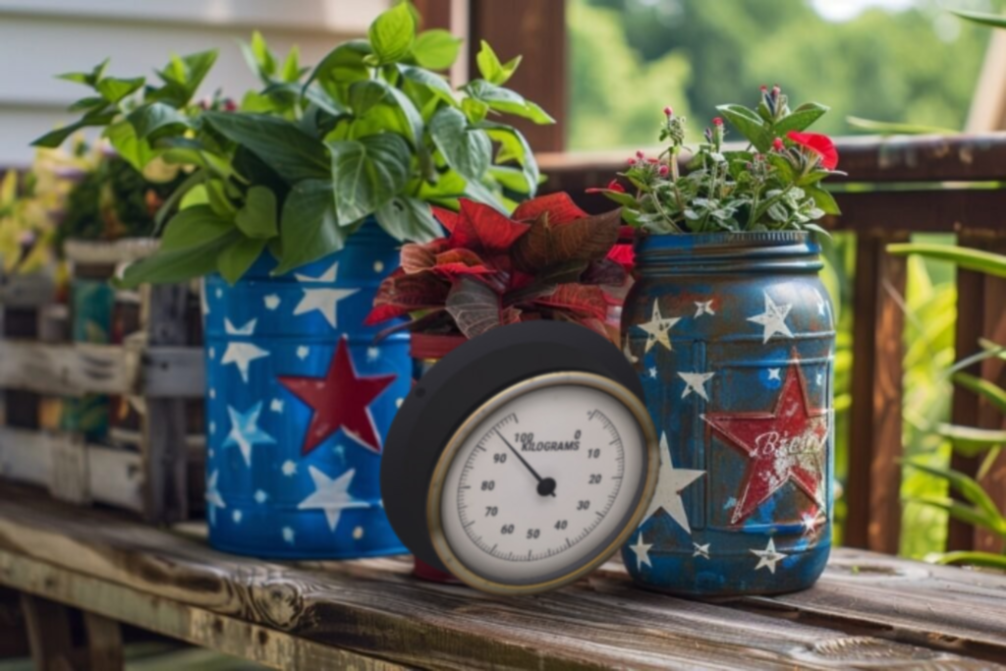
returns value=95 unit=kg
